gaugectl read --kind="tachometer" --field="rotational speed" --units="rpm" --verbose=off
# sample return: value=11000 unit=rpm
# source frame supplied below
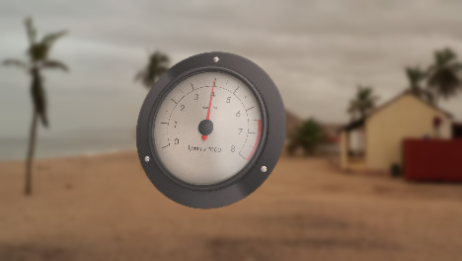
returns value=4000 unit=rpm
